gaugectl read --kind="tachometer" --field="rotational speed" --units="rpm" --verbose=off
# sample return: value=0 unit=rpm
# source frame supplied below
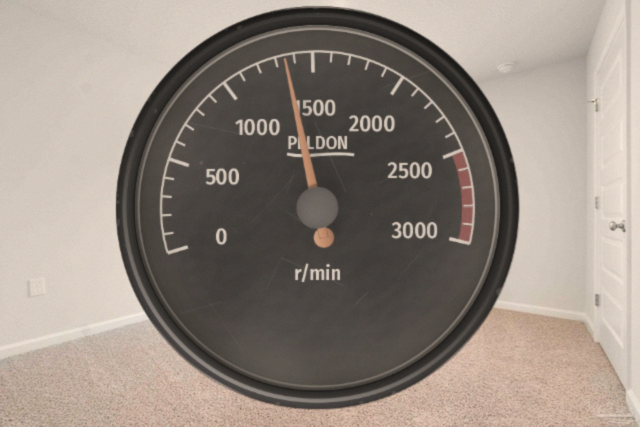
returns value=1350 unit=rpm
